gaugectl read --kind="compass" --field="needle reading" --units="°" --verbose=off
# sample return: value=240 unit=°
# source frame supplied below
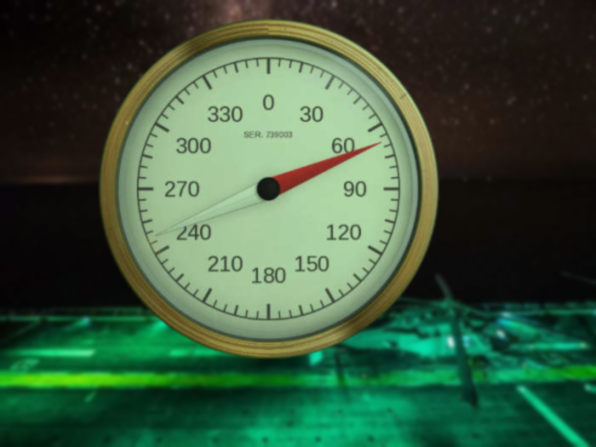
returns value=67.5 unit=°
